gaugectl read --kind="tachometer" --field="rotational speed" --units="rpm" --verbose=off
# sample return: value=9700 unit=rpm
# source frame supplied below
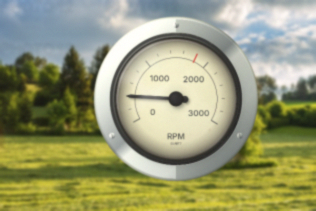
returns value=400 unit=rpm
